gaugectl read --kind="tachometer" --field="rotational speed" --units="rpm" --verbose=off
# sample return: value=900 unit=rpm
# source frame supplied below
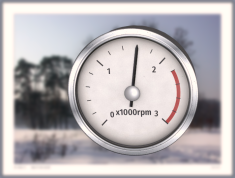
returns value=1600 unit=rpm
